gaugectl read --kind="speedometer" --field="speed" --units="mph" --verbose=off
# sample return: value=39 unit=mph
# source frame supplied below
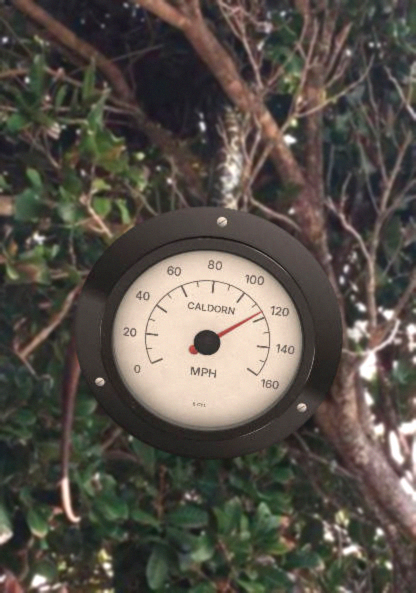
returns value=115 unit=mph
